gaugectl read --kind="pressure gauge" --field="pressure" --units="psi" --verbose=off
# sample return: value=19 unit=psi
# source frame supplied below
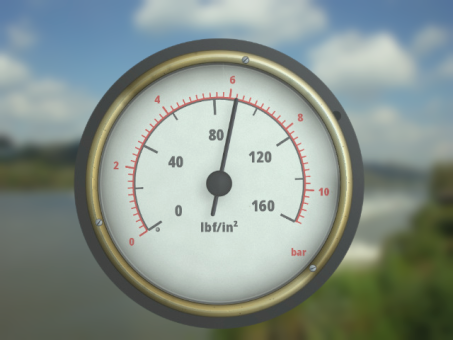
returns value=90 unit=psi
